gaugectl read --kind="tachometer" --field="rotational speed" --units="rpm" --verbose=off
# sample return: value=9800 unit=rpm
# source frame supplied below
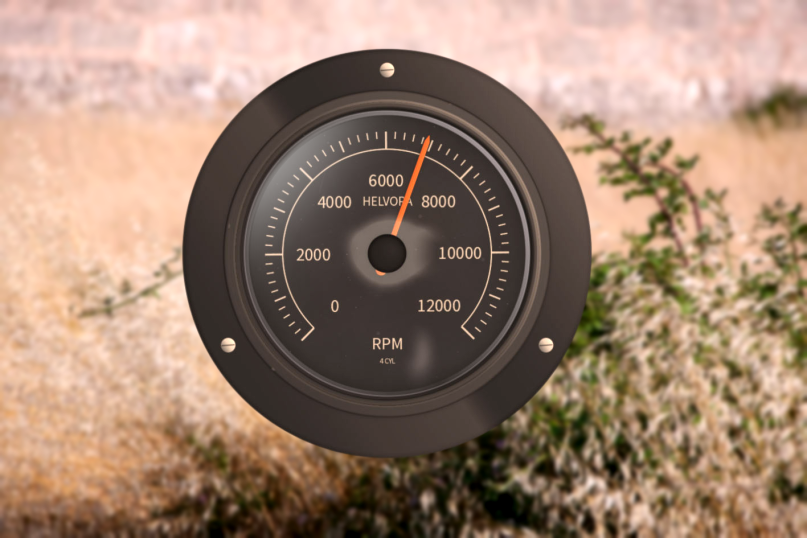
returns value=6900 unit=rpm
